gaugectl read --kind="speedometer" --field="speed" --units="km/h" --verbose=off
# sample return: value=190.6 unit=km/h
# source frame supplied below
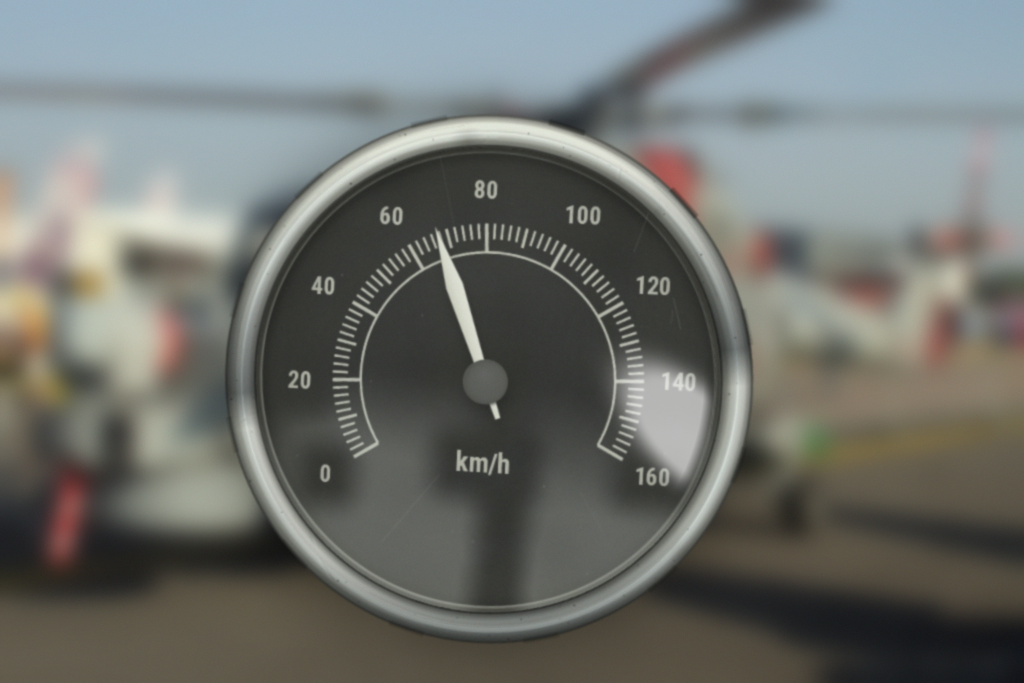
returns value=68 unit=km/h
